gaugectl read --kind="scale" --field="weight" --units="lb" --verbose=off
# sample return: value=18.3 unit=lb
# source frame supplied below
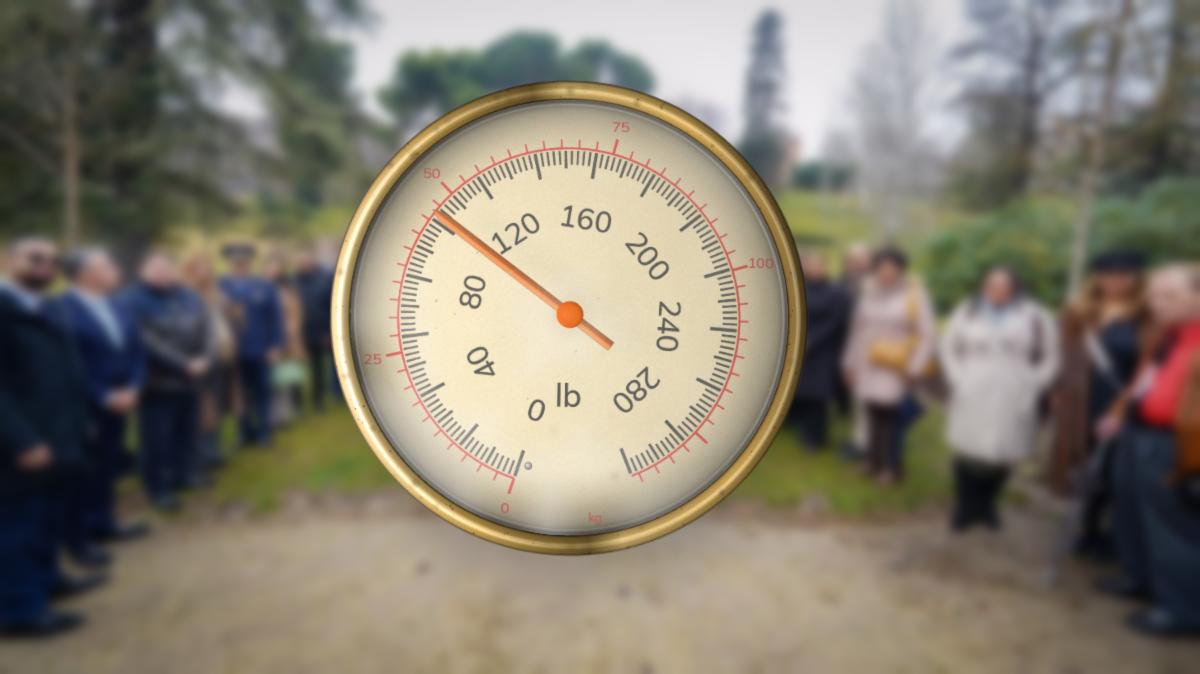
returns value=102 unit=lb
